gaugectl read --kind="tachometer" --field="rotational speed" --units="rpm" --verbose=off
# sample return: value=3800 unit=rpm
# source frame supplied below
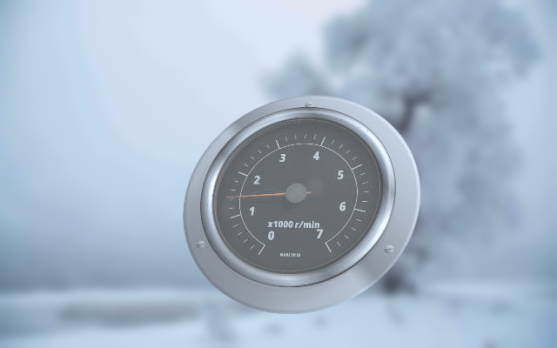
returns value=1400 unit=rpm
